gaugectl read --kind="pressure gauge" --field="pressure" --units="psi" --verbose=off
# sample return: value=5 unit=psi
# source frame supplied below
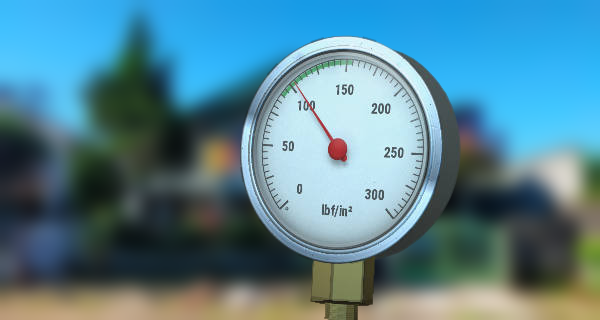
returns value=105 unit=psi
